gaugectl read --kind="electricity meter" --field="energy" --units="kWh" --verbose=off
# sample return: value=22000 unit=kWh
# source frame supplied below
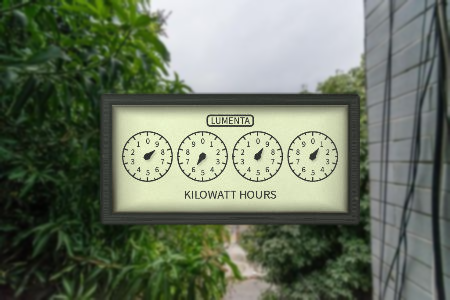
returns value=8591 unit=kWh
